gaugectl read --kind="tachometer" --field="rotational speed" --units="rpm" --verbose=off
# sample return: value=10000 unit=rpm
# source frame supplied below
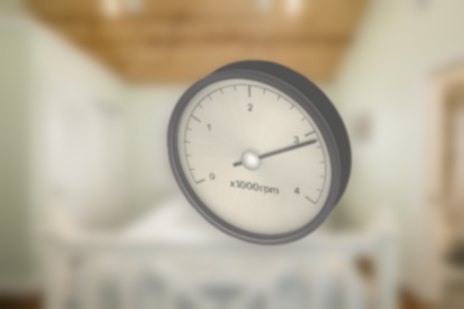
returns value=3100 unit=rpm
